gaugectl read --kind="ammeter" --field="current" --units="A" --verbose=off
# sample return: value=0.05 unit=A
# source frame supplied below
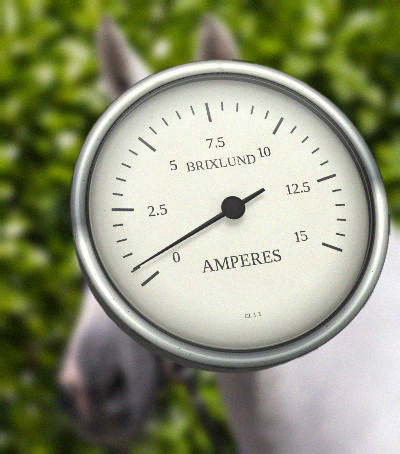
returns value=0.5 unit=A
